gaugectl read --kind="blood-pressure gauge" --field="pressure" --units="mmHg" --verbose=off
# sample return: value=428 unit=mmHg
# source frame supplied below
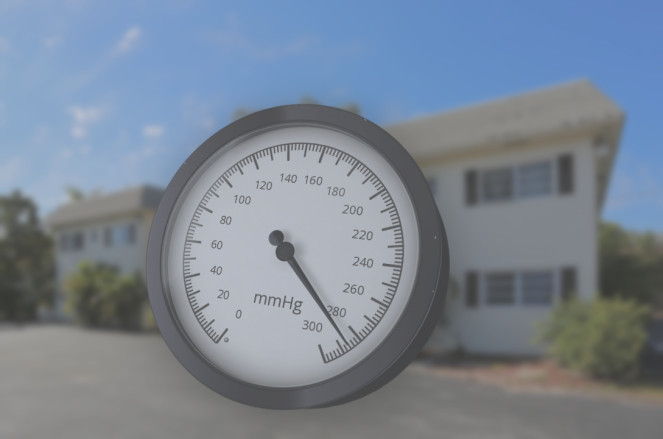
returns value=286 unit=mmHg
